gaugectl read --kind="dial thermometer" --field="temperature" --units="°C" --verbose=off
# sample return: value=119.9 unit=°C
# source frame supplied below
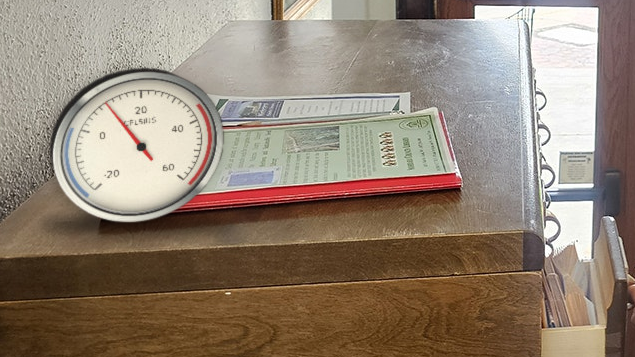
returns value=10 unit=°C
